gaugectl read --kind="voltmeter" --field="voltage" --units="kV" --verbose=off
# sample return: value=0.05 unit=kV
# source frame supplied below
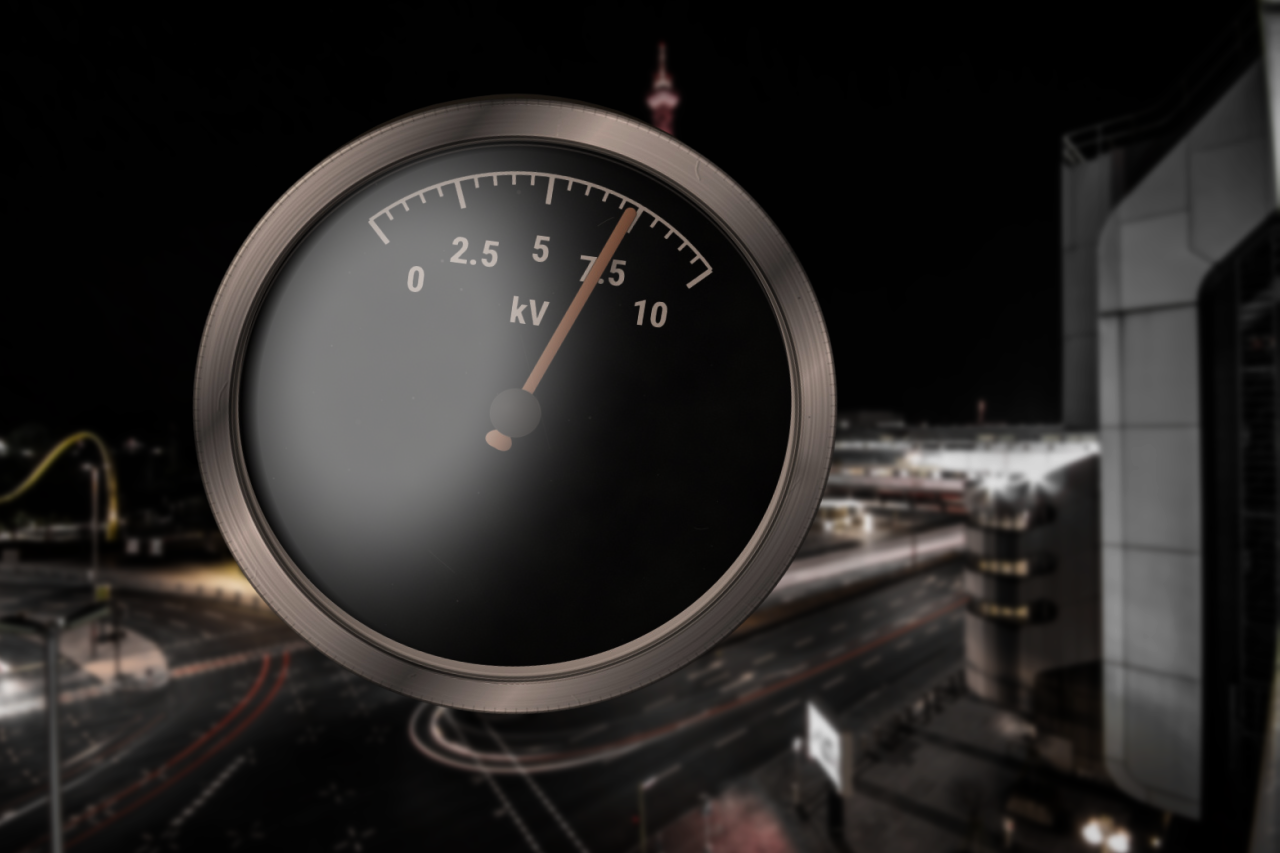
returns value=7.25 unit=kV
